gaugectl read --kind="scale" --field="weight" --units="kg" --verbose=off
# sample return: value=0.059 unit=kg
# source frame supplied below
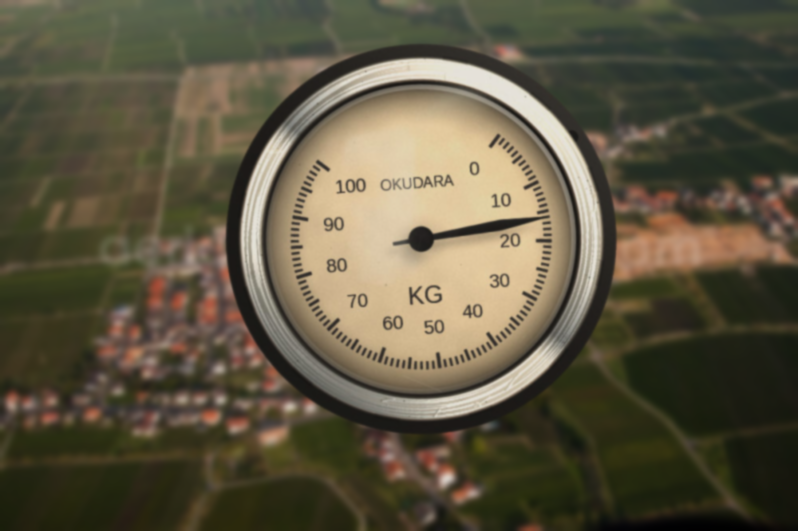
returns value=16 unit=kg
